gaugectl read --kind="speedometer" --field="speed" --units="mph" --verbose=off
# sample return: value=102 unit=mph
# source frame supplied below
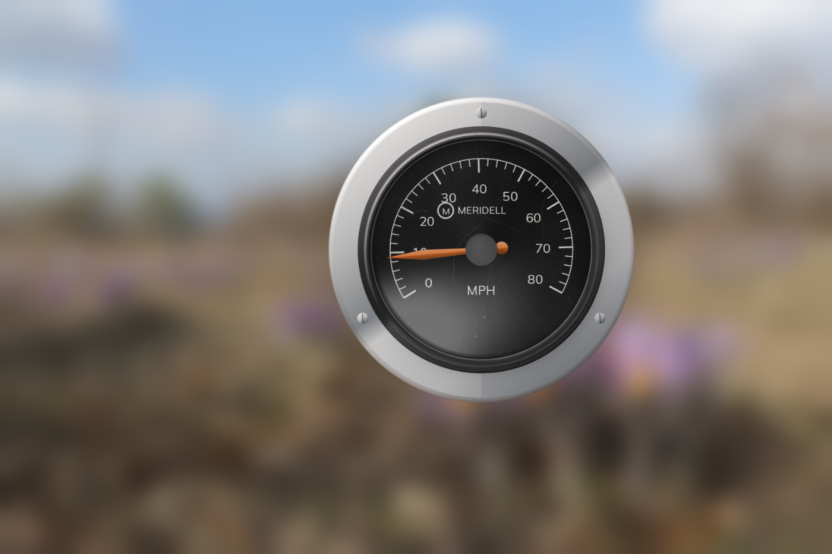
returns value=9 unit=mph
